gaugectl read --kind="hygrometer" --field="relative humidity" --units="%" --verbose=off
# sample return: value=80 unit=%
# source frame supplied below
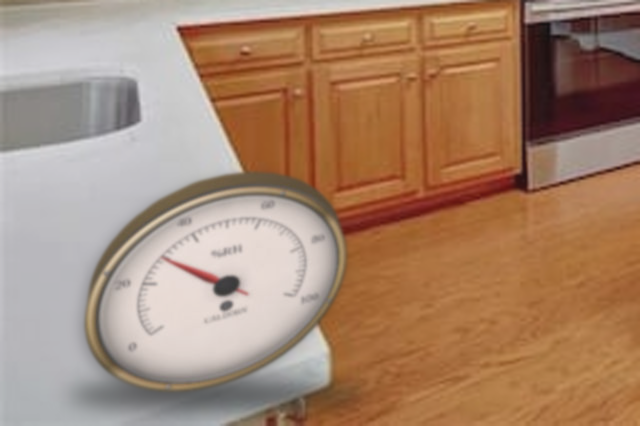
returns value=30 unit=%
